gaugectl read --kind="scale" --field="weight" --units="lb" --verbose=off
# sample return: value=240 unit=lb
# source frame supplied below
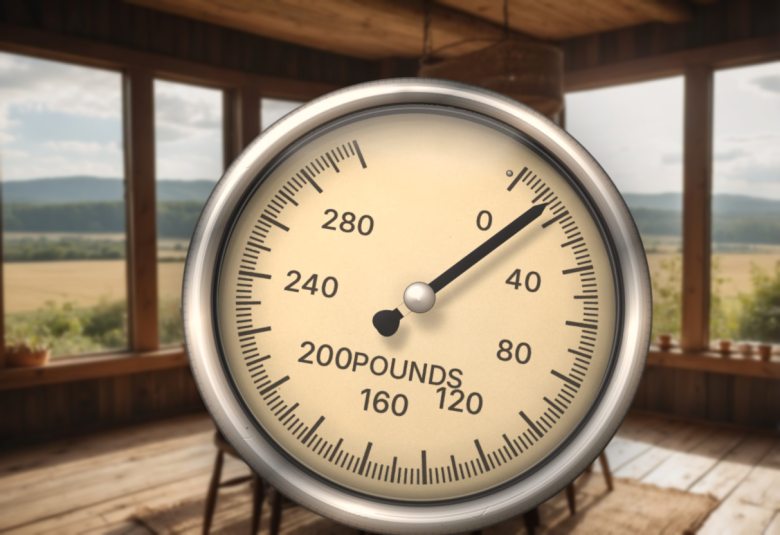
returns value=14 unit=lb
